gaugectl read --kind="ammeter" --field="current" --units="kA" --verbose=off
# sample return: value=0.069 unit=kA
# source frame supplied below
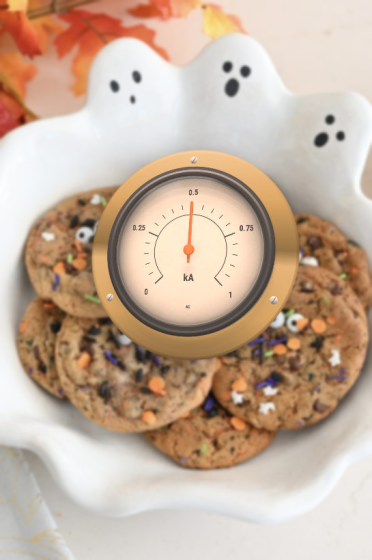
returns value=0.5 unit=kA
